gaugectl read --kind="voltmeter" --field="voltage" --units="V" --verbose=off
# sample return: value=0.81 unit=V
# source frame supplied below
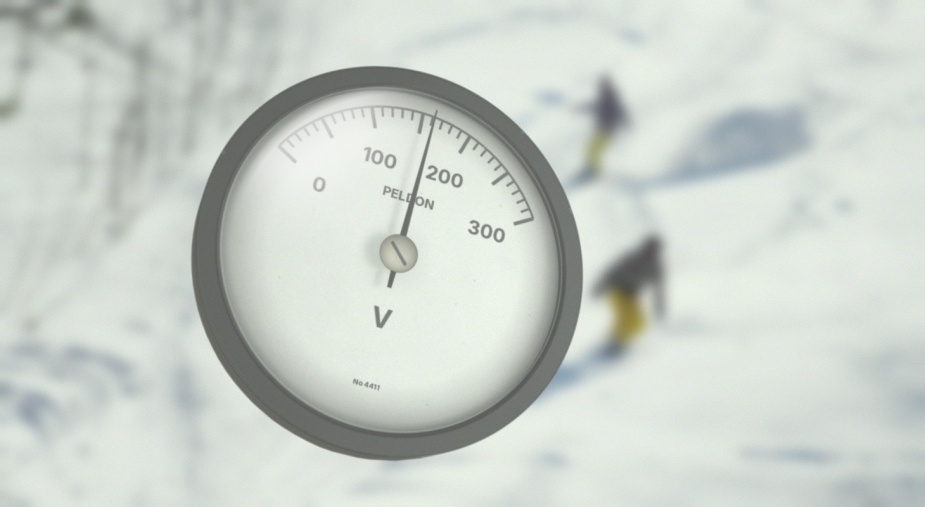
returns value=160 unit=V
